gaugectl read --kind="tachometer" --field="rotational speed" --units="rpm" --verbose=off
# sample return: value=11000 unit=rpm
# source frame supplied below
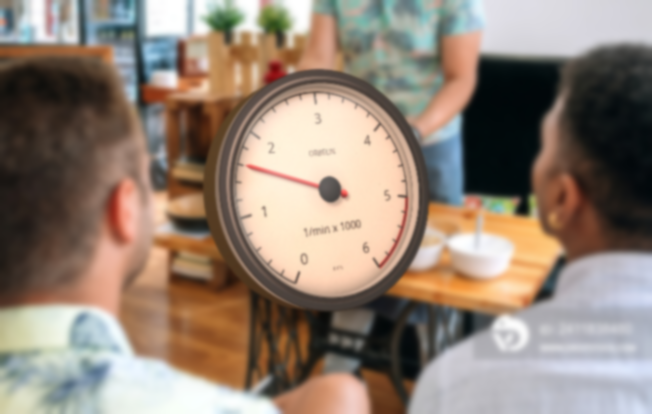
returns value=1600 unit=rpm
